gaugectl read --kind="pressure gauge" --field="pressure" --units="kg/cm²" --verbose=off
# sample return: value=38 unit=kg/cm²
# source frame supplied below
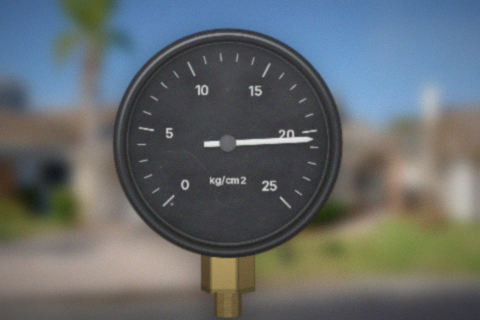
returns value=20.5 unit=kg/cm²
